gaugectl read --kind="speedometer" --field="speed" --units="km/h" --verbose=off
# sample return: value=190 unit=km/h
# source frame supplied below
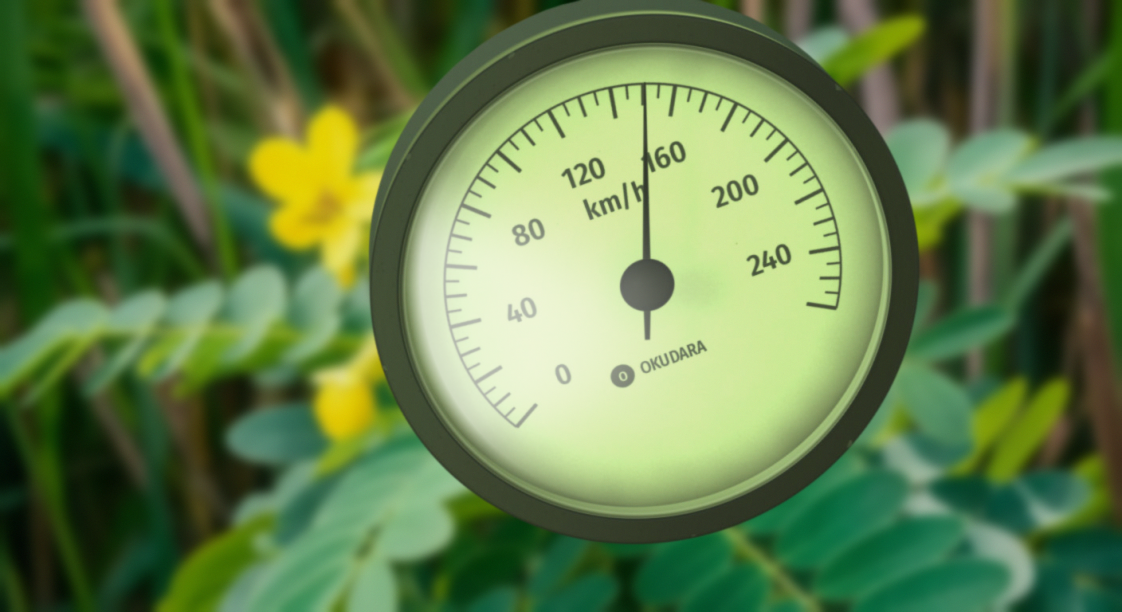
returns value=150 unit=km/h
